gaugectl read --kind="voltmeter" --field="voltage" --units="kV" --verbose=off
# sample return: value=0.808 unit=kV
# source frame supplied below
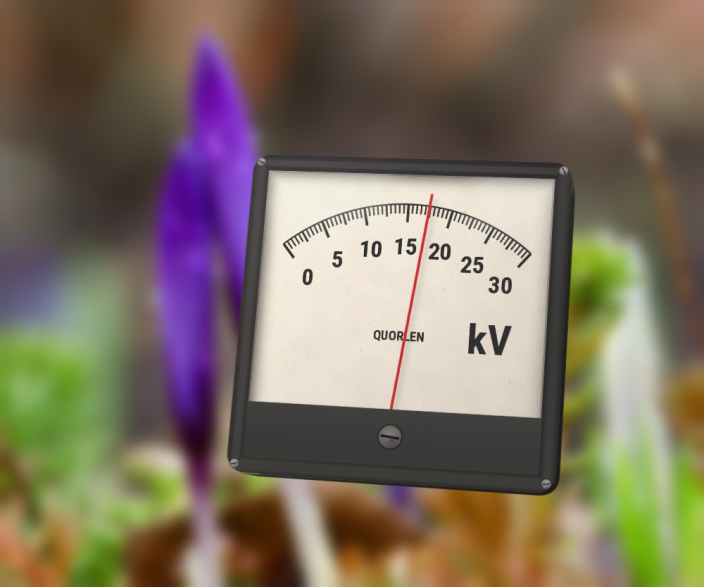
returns value=17.5 unit=kV
